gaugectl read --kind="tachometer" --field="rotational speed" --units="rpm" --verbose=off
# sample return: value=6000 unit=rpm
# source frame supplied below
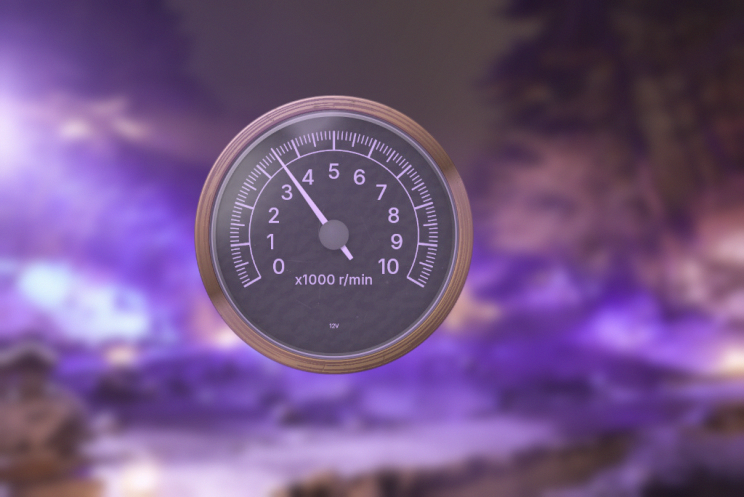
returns value=3500 unit=rpm
